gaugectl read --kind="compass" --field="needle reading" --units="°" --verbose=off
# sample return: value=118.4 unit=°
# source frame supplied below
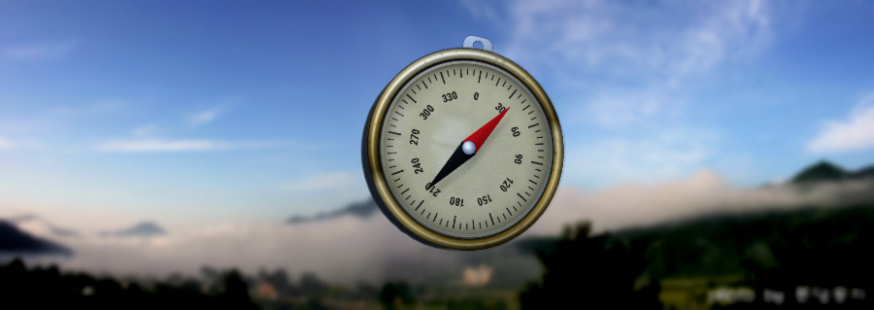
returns value=35 unit=°
